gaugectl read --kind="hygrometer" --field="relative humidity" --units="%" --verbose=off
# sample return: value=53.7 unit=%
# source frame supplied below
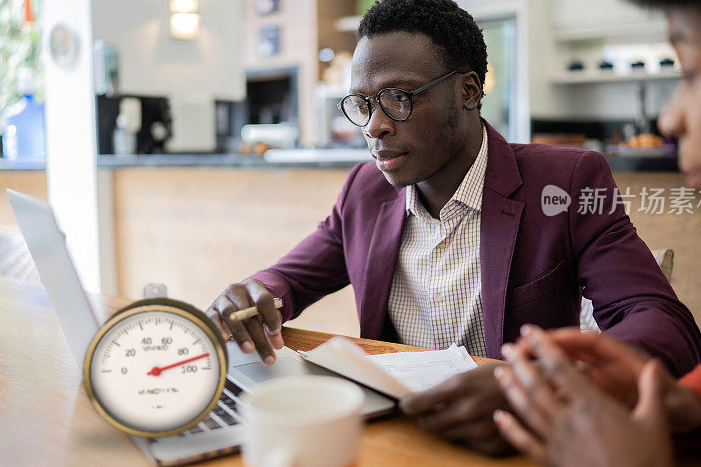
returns value=90 unit=%
